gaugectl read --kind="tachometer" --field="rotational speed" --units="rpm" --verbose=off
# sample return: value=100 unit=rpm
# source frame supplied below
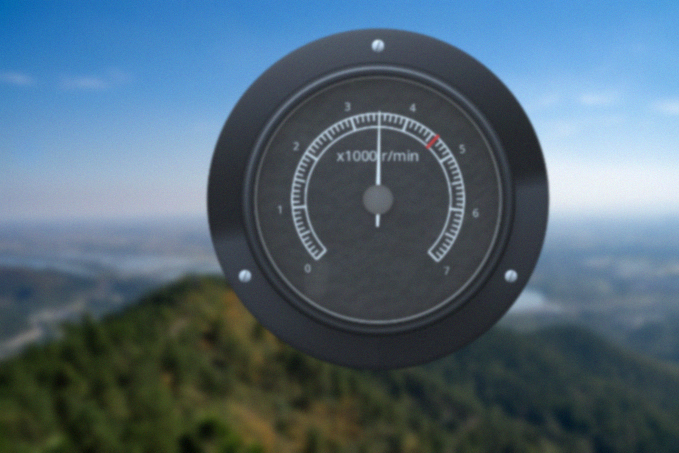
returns value=3500 unit=rpm
